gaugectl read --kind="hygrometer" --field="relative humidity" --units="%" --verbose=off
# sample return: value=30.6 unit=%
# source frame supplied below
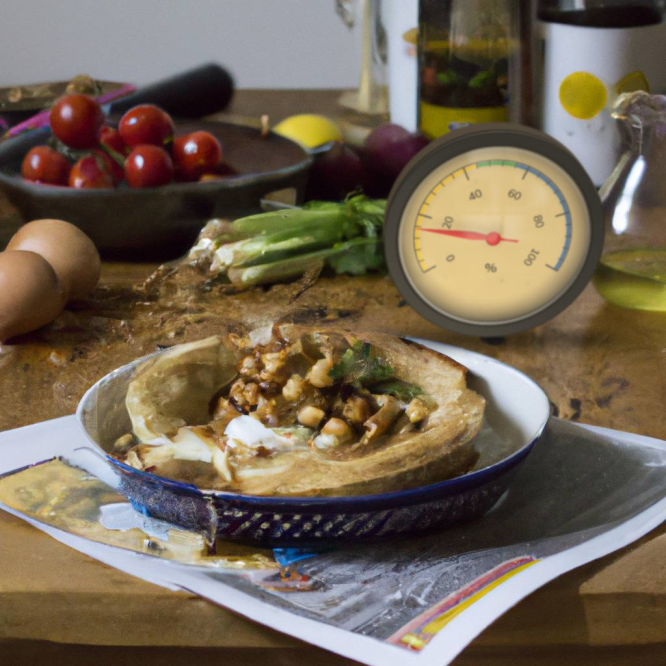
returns value=16 unit=%
